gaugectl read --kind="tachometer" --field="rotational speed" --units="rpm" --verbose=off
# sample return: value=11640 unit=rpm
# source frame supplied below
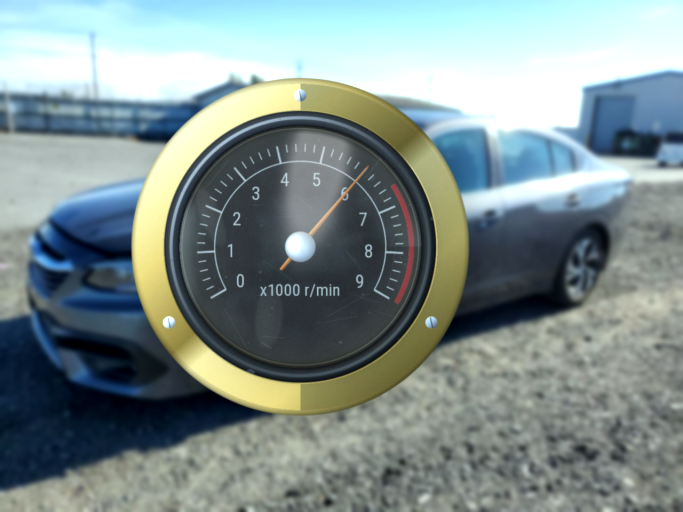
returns value=6000 unit=rpm
